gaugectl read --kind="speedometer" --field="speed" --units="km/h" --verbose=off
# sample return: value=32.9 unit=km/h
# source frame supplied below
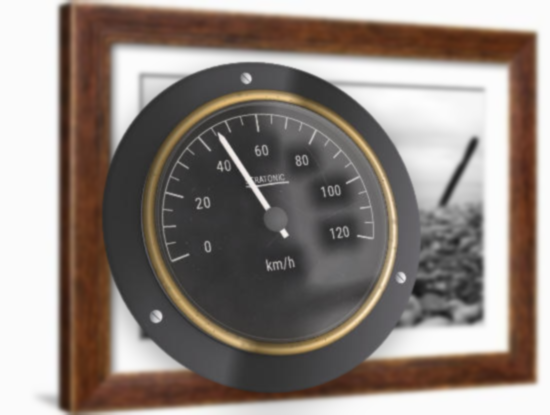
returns value=45 unit=km/h
